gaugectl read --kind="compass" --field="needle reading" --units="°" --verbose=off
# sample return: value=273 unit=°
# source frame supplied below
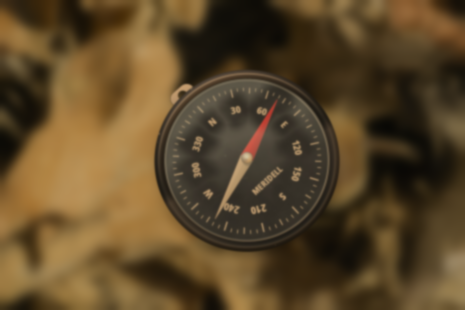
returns value=70 unit=°
